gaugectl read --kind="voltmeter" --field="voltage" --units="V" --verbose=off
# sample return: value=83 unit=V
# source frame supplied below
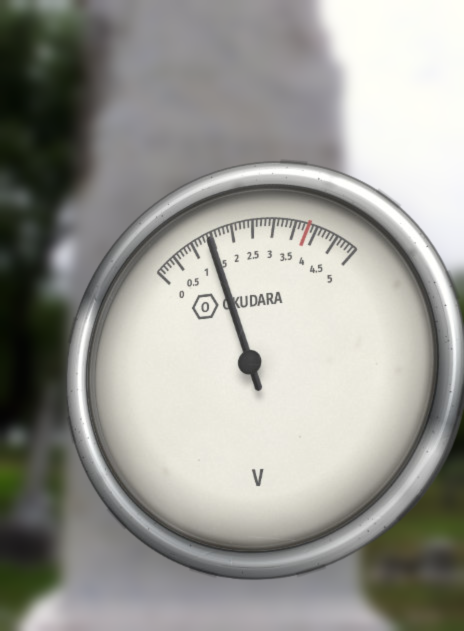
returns value=1.5 unit=V
